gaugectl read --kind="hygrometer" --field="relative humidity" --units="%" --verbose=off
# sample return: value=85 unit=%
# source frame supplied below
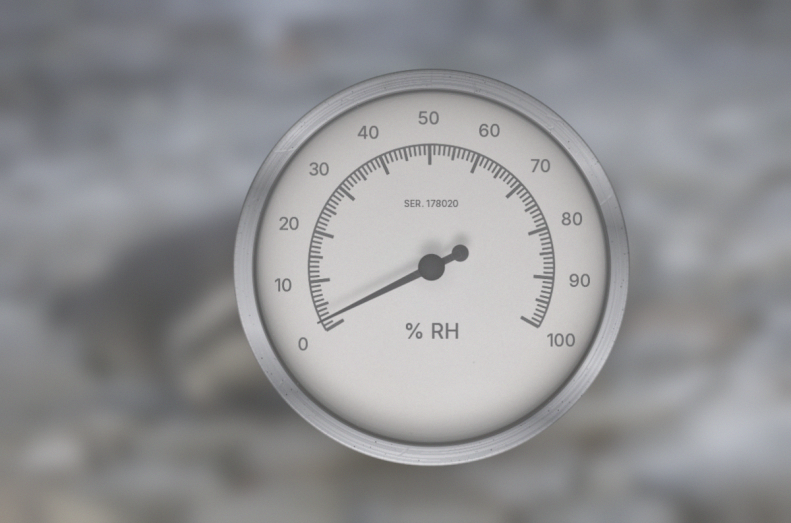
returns value=2 unit=%
